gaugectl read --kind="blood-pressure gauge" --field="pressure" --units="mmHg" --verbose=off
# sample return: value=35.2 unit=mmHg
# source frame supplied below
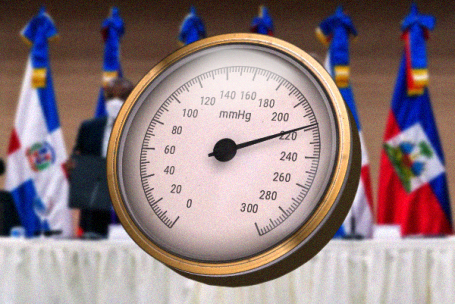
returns value=220 unit=mmHg
